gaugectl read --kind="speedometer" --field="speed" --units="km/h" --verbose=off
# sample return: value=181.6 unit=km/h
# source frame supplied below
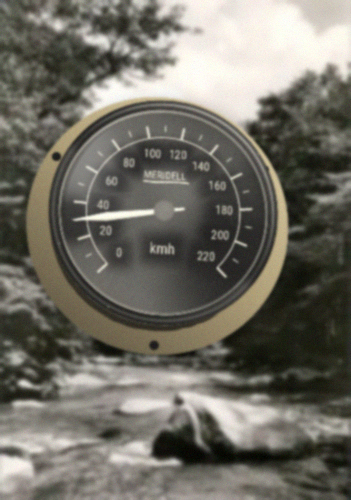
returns value=30 unit=km/h
